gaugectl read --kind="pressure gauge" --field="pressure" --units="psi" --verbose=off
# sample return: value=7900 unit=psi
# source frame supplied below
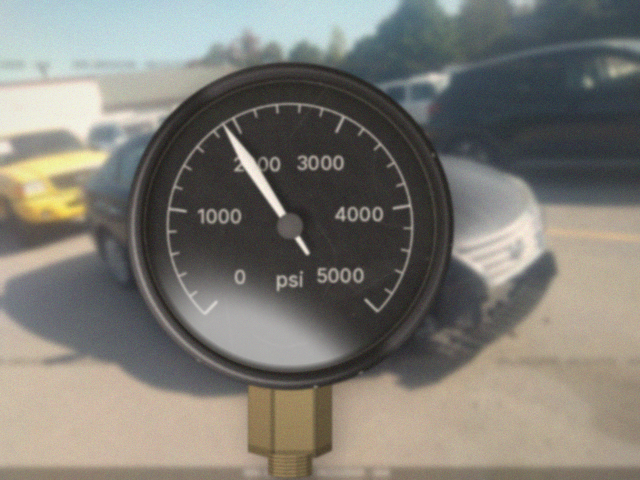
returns value=1900 unit=psi
